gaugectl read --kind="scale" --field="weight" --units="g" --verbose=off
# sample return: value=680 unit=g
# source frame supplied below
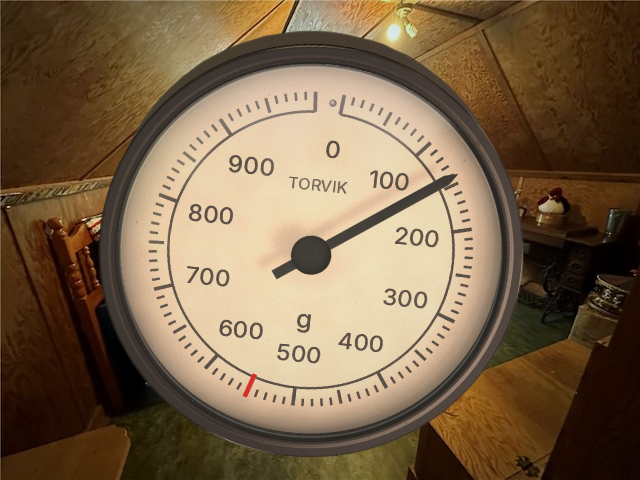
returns value=140 unit=g
